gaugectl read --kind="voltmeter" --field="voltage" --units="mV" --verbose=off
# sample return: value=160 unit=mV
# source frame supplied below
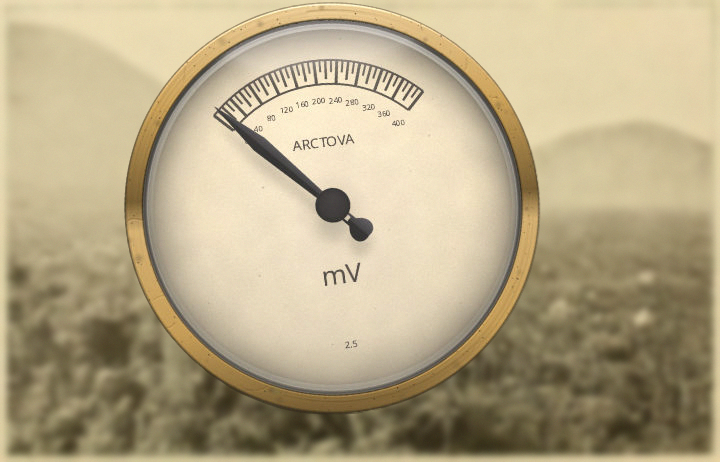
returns value=10 unit=mV
